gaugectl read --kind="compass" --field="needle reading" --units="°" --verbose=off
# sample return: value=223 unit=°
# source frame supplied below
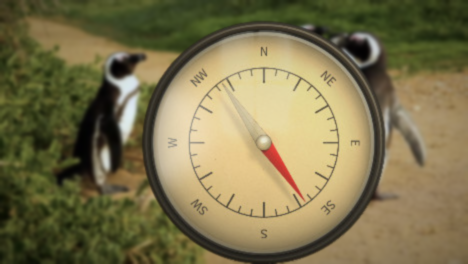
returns value=145 unit=°
